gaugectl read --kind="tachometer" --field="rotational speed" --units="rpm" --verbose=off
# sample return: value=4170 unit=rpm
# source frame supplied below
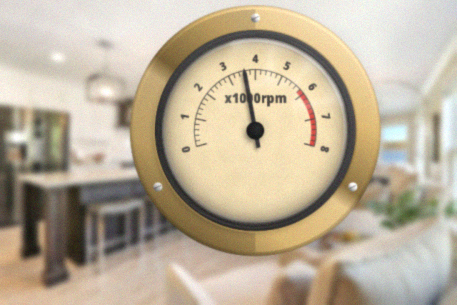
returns value=3600 unit=rpm
